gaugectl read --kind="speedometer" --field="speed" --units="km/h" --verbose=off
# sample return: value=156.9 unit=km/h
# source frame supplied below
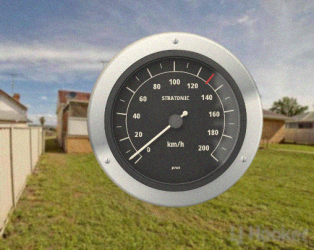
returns value=5 unit=km/h
